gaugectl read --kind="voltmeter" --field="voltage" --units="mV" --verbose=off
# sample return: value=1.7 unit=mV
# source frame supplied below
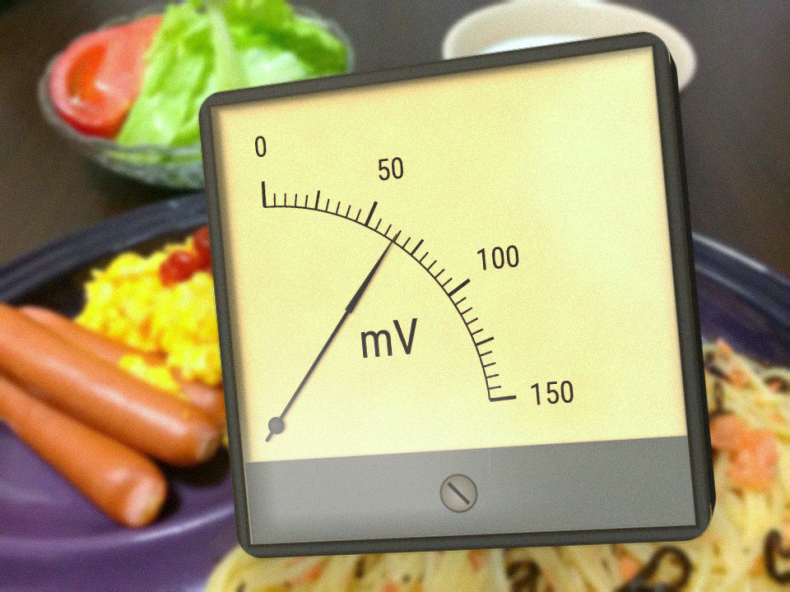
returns value=65 unit=mV
